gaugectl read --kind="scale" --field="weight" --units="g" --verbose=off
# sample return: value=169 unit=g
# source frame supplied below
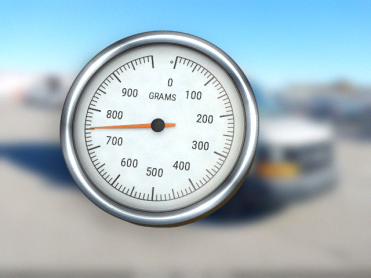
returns value=750 unit=g
